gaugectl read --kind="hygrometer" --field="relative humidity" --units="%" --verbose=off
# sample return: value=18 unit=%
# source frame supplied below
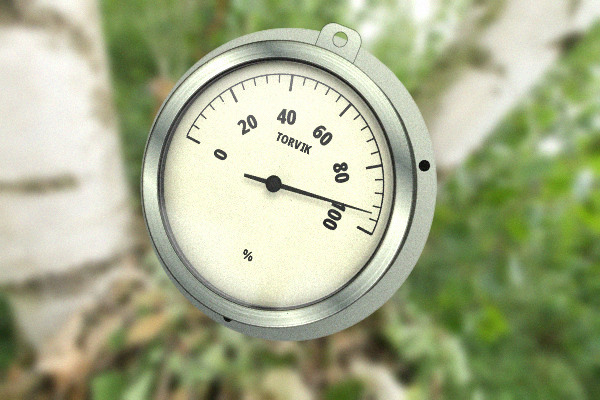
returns value=94 unit=%
